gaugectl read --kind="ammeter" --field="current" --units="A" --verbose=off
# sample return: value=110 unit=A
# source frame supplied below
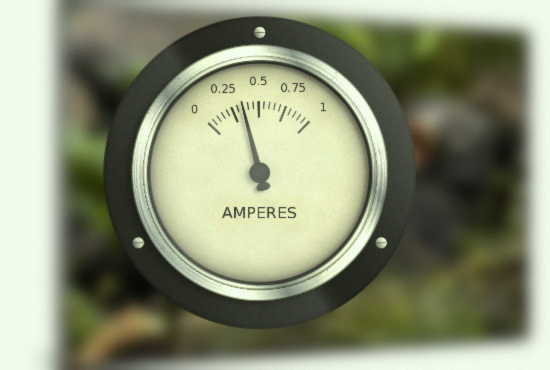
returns value=0.35 unit=A
